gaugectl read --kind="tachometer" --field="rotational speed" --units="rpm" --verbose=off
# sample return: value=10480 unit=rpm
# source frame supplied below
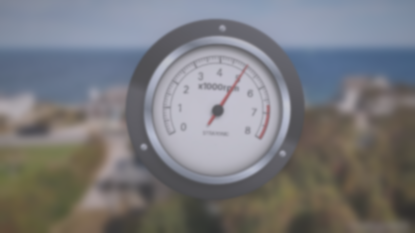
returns value=5000 unit=rpm
